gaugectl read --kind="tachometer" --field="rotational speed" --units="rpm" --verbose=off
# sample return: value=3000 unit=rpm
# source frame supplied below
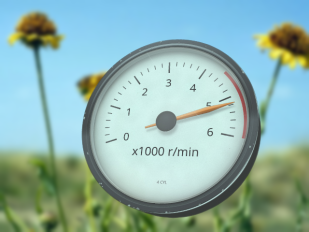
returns value=5200 unit=rpm
